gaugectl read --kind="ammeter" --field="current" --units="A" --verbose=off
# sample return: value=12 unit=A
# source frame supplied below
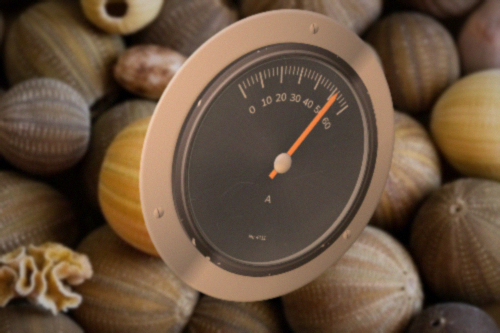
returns value=50 unit=A
